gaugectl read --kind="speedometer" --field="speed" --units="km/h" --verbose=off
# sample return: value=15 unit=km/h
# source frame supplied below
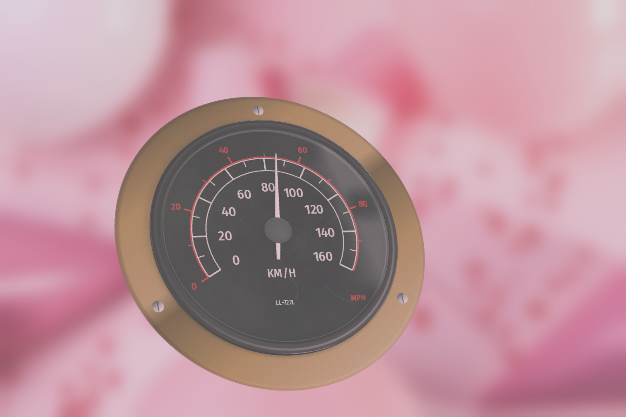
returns value=85 unit=km/h
